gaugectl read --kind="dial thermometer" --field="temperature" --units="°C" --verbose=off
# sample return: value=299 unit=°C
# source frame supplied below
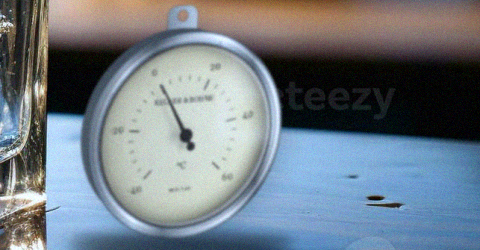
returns value=0 unit=°C
